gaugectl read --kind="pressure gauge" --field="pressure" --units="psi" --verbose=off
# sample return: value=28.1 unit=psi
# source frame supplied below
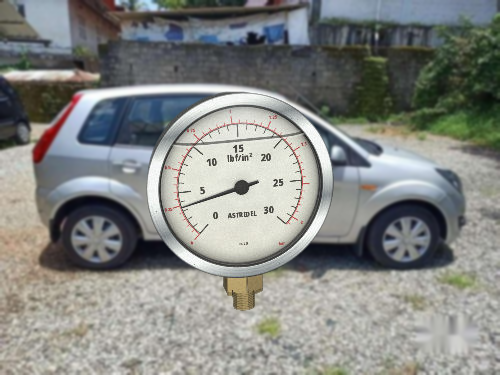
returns value=3.5 unit=psi
